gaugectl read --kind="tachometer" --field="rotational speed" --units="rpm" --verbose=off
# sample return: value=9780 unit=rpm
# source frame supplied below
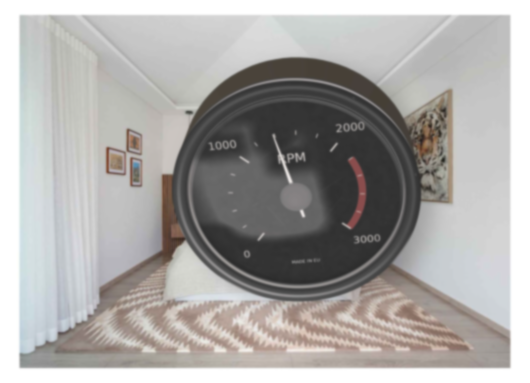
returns value=1400 unit=rpm
